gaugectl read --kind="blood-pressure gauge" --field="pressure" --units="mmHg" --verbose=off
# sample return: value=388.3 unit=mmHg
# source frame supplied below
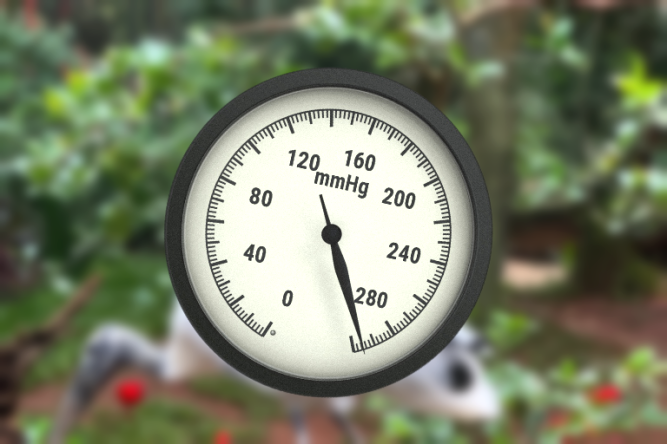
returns value=296 unit=mmHg
